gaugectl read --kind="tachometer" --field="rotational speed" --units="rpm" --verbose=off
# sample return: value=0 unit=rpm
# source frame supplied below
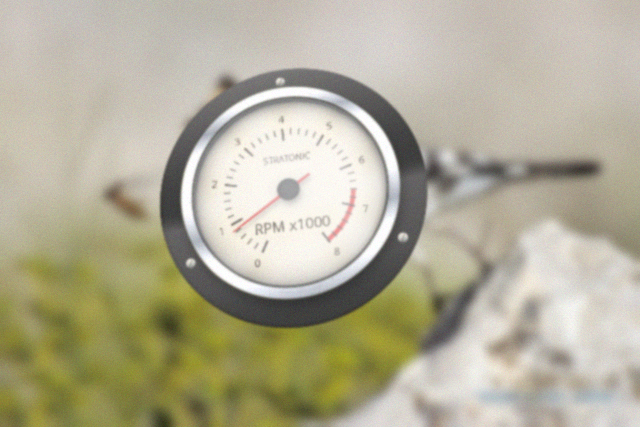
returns value=800 unit=rpm
